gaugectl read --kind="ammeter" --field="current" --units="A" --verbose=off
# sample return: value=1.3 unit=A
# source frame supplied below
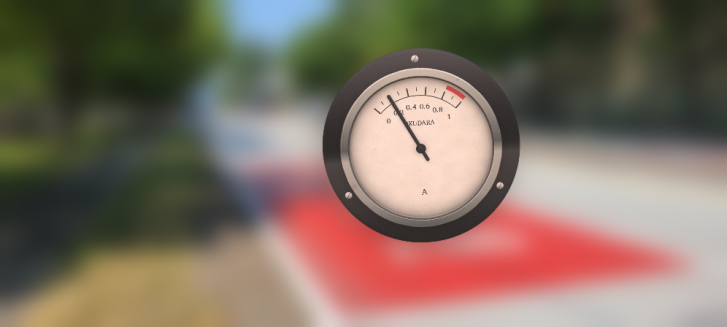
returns value=0.2 unit=A
